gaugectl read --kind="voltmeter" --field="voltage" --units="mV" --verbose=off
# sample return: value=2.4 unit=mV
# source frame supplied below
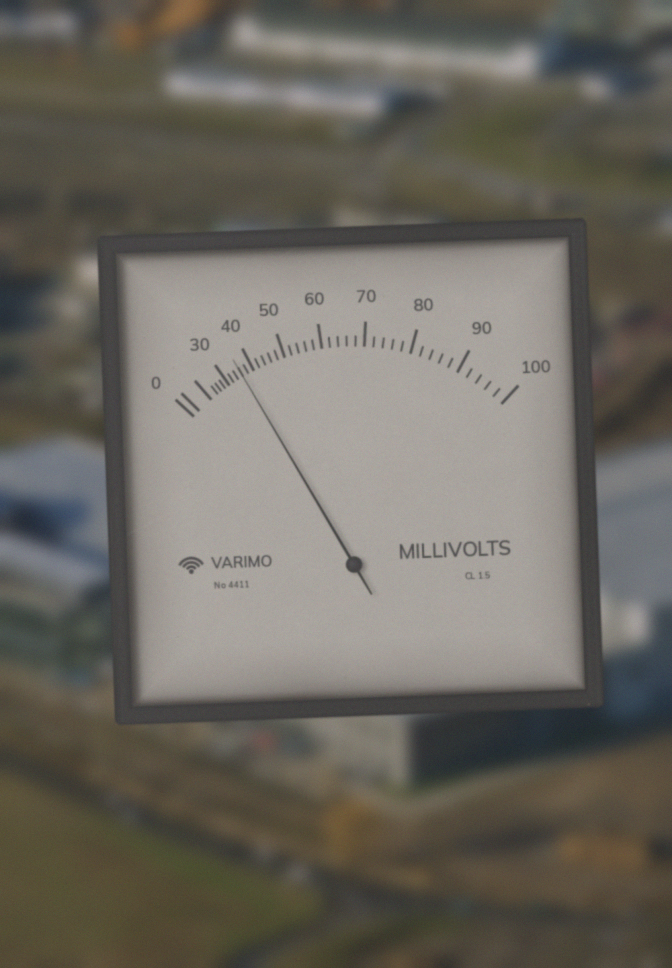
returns value=36 unit=mV
